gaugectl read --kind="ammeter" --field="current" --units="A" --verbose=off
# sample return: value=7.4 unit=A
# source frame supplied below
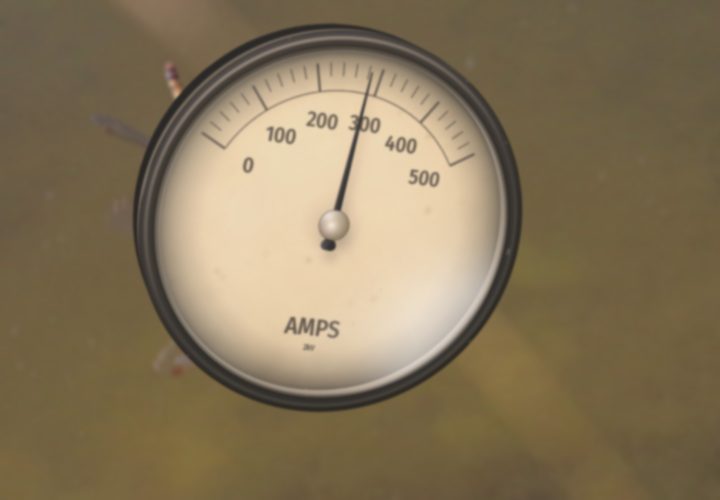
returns value=280 unit=A
